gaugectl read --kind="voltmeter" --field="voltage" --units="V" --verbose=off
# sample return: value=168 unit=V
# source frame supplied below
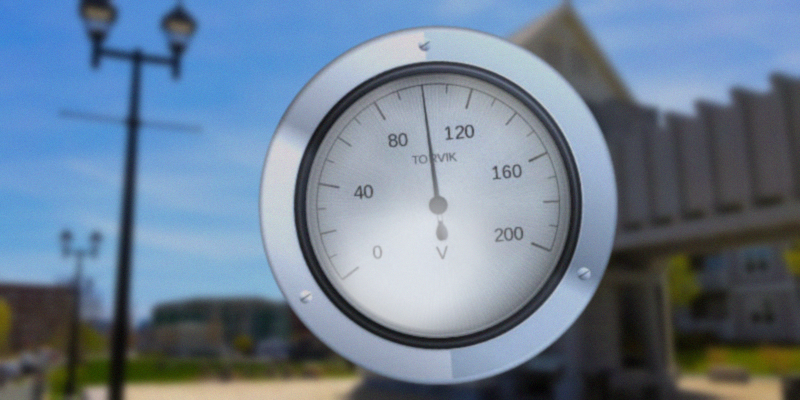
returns value=100 unit=V
